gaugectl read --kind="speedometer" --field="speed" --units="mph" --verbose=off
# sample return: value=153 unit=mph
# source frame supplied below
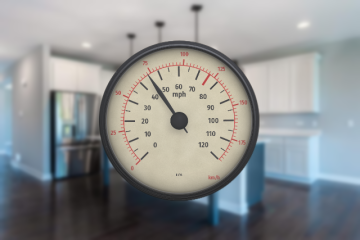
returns value=45 unit=mph
